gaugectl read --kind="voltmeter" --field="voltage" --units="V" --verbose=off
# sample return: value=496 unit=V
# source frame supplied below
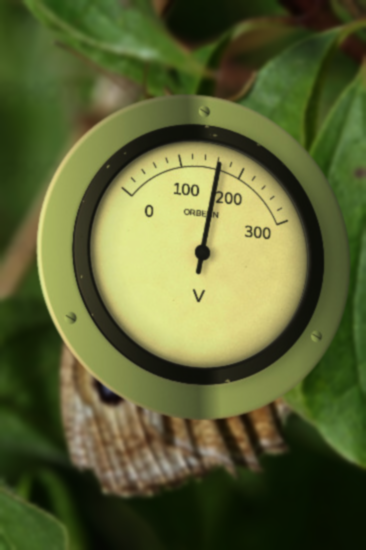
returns value=160 unit=V
